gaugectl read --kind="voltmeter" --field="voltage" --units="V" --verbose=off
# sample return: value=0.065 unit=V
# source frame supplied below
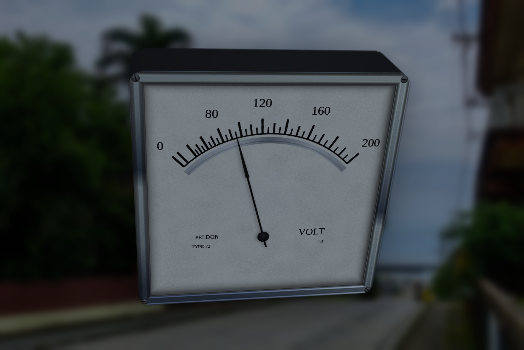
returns value=95 unit=V
